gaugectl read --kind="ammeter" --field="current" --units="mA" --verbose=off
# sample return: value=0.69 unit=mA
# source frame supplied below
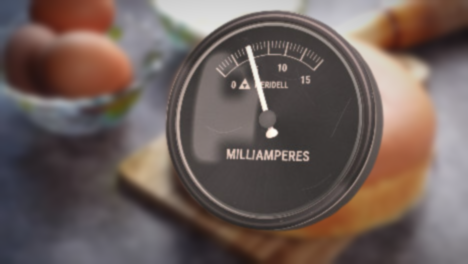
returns value=5 unit=mA
